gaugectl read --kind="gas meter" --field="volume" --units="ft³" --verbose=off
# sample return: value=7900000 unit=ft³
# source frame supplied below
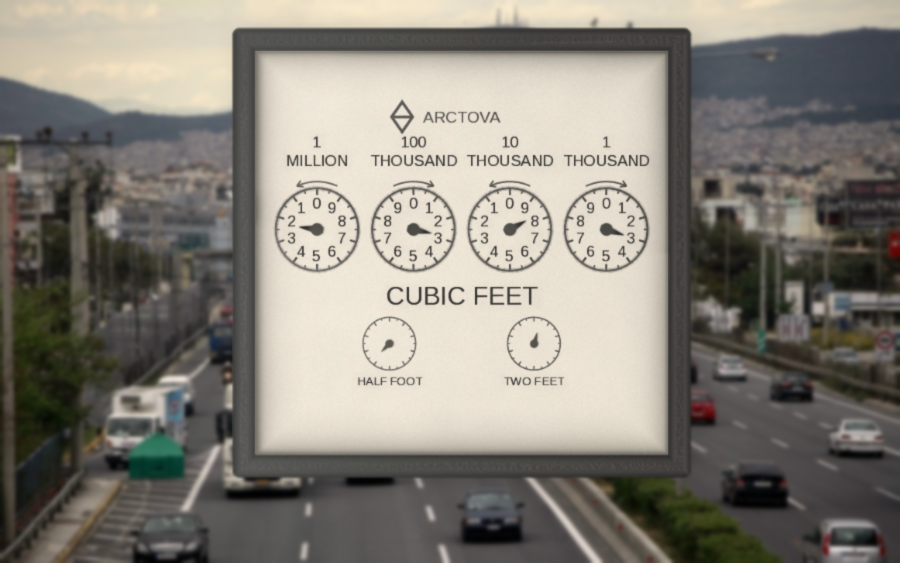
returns value=228300 unit=ft³
